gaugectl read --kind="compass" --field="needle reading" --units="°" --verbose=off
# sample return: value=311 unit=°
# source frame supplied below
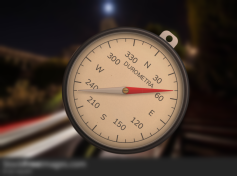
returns value=50 unit=°
